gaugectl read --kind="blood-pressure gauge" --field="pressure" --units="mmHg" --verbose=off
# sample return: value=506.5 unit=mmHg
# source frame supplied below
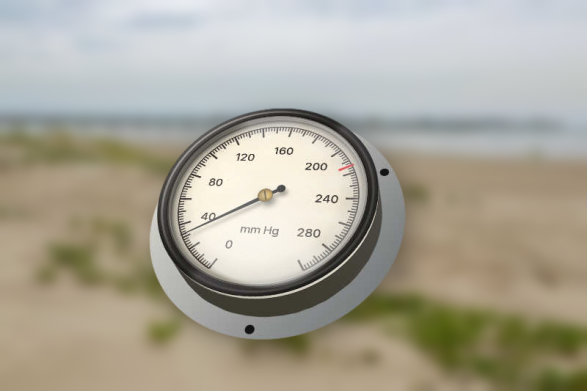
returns value=30 unit=mmHg
